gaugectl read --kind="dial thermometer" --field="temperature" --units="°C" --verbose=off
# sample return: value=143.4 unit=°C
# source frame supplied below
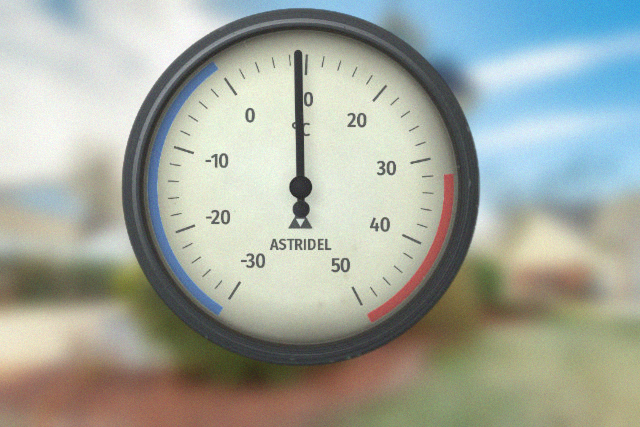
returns value=9 unit=°C
